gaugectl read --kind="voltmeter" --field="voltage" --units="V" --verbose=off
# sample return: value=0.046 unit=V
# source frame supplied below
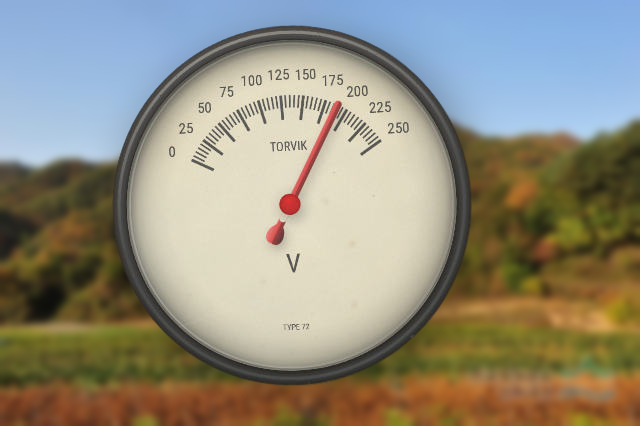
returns value=190 unit=V
